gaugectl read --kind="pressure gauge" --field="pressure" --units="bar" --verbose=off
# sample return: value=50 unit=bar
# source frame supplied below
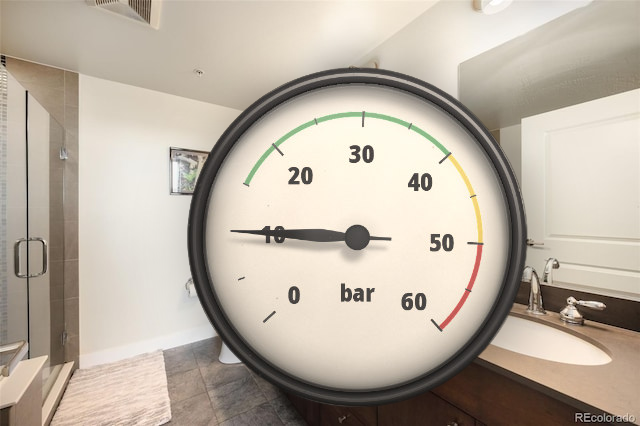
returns value=10 unit=bar
